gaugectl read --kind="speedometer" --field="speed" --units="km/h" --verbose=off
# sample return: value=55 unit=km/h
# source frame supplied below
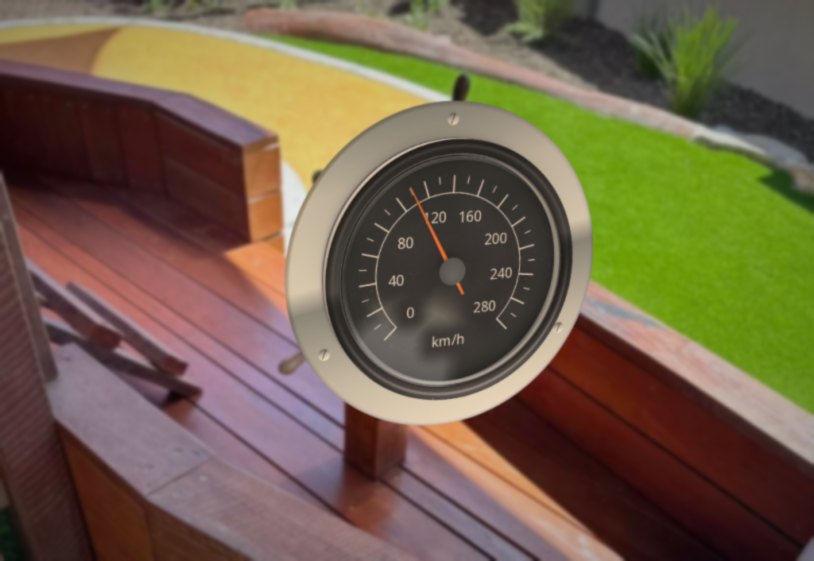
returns value=110 unit=km/h
